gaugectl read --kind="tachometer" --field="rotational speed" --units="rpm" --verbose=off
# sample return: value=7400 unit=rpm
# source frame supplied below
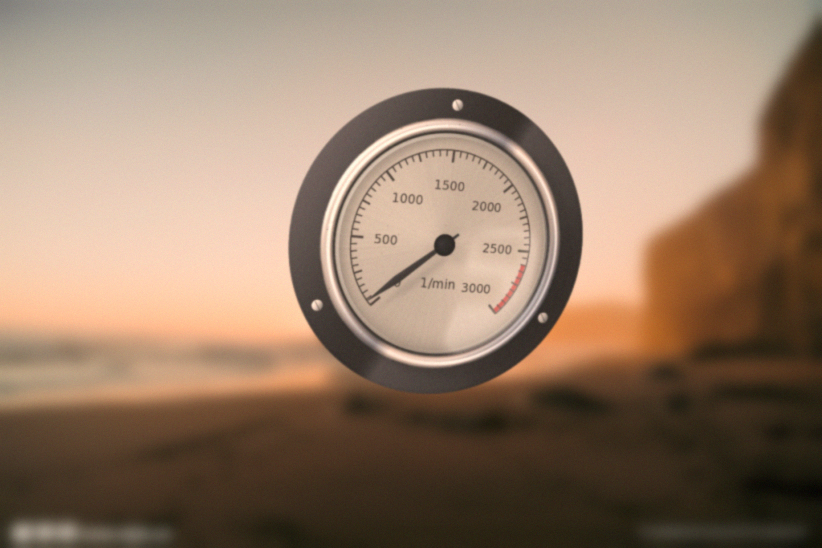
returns value=50 unit=rpm
